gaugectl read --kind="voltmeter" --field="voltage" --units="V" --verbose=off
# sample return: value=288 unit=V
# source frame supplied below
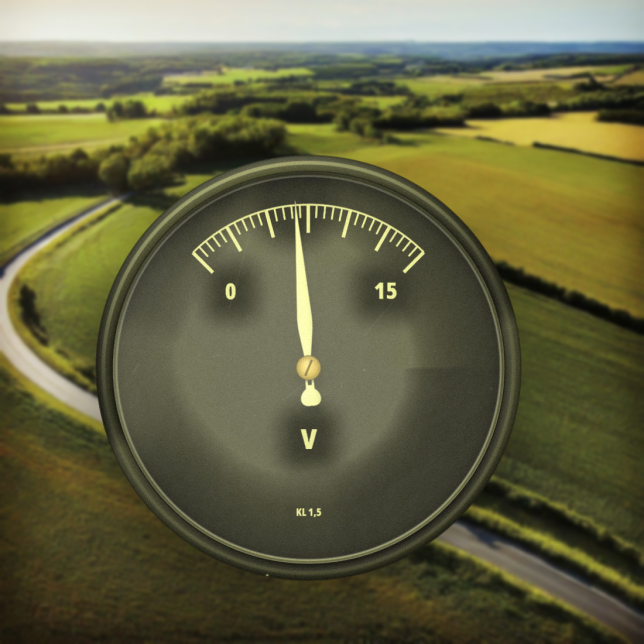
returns value=6.75 unit=V
